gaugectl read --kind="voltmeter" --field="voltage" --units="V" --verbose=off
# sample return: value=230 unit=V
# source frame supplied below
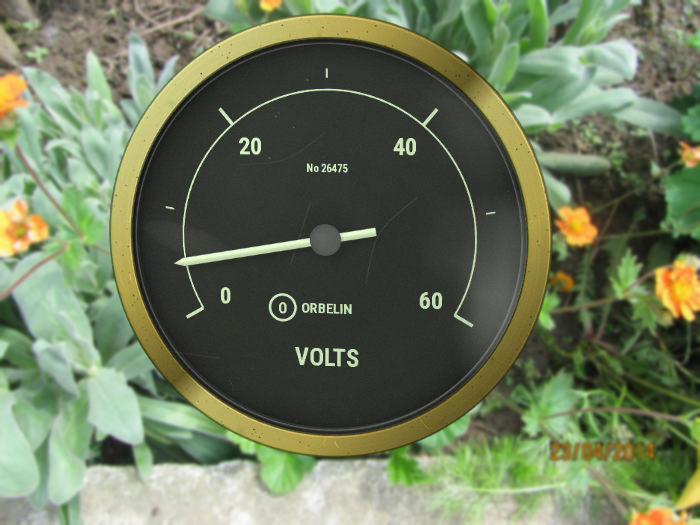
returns value=5 unit=V
